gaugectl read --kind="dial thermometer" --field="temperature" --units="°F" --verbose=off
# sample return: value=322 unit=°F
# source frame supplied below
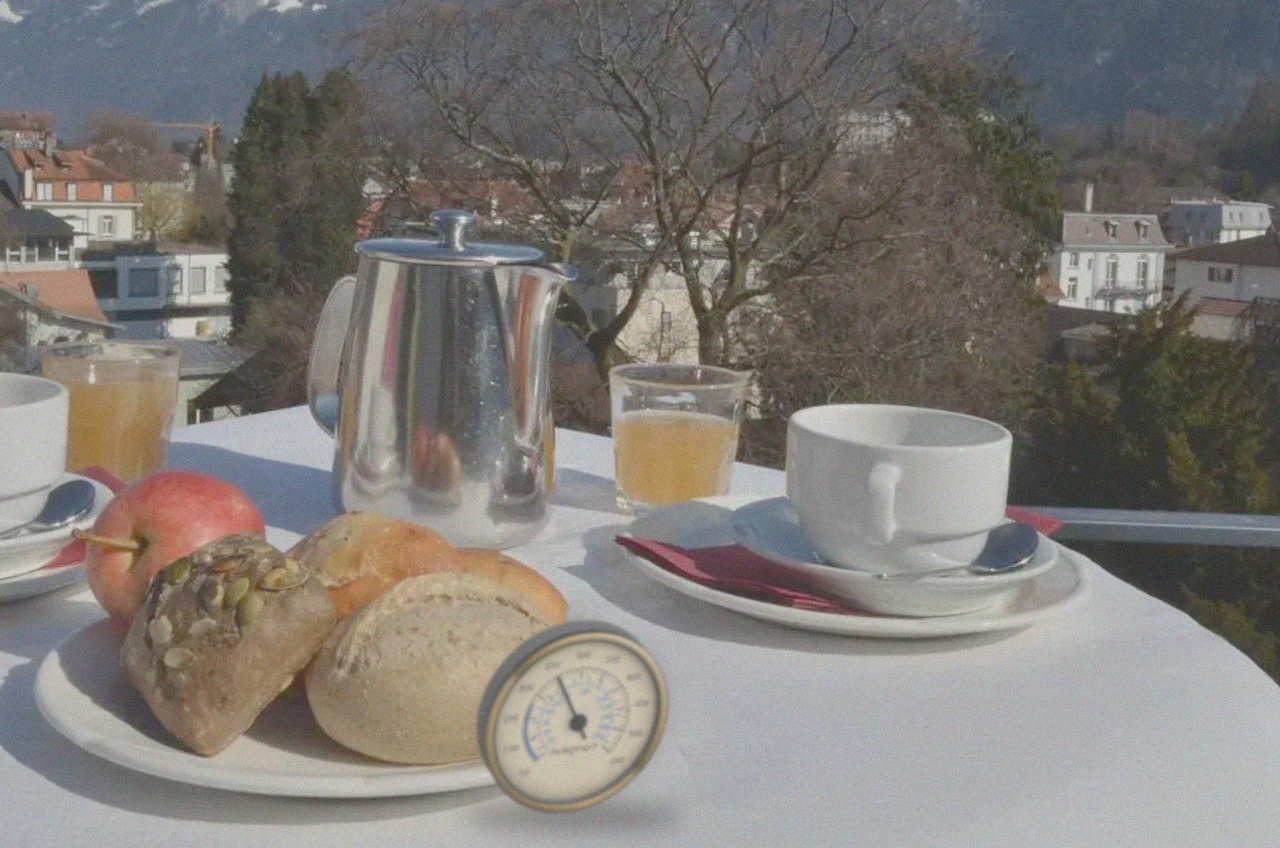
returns value=250 unit=°F
